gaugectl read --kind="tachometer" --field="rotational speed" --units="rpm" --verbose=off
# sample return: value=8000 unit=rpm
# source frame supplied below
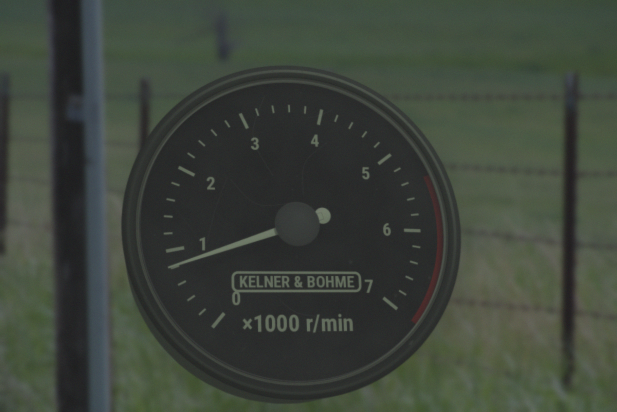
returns value=800 unit=rpm
